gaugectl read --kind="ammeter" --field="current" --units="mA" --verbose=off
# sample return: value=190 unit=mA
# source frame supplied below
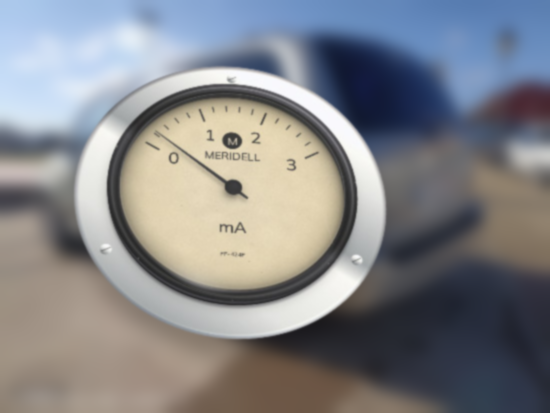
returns value=0.2 unit=mA
